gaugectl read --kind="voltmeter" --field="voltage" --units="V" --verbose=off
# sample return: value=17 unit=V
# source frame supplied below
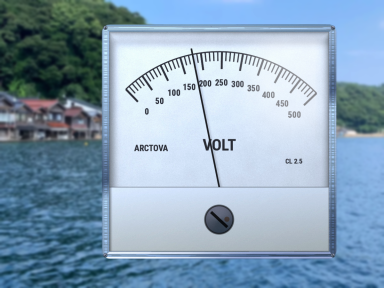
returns value=180 unit=V
